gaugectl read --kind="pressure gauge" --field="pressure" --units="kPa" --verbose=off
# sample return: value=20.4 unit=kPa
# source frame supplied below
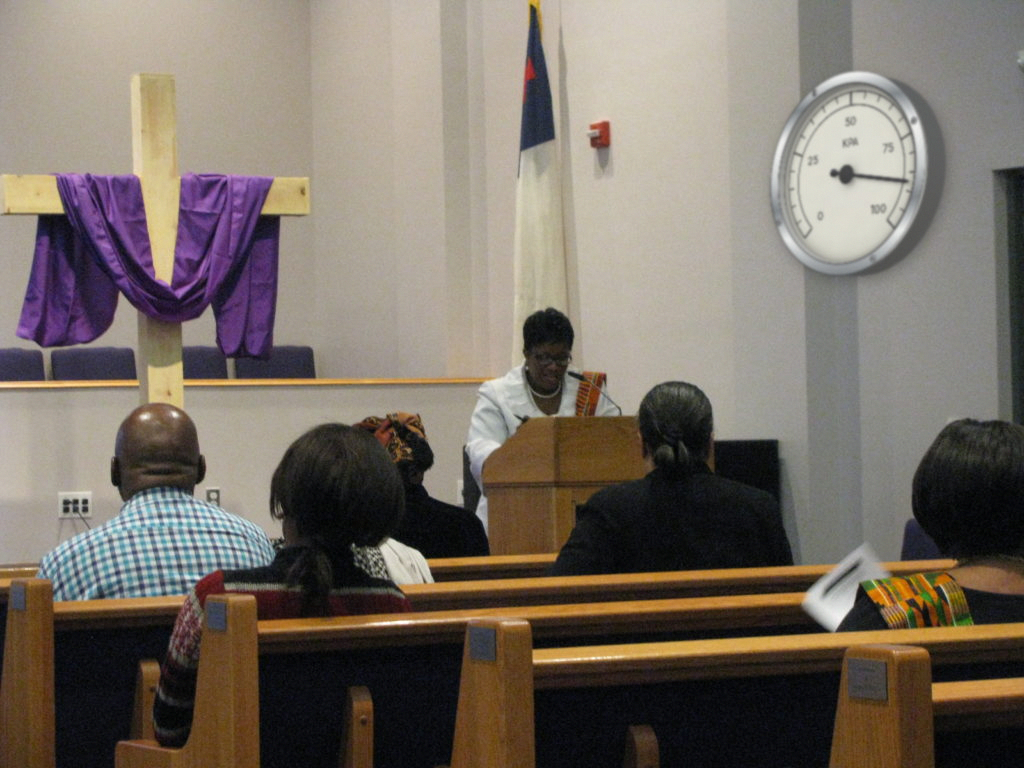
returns value=87.5 unit=kPa
